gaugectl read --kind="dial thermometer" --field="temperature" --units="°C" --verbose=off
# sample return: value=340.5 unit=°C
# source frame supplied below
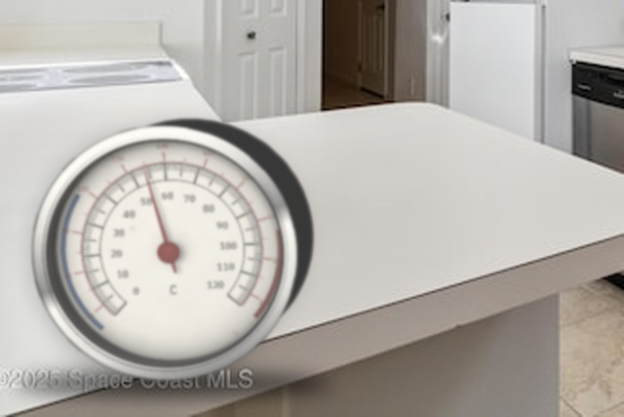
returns value=55 unit=°C
